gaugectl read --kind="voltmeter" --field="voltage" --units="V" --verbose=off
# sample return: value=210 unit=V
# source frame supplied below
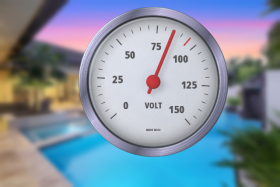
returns value=85 unit=V
